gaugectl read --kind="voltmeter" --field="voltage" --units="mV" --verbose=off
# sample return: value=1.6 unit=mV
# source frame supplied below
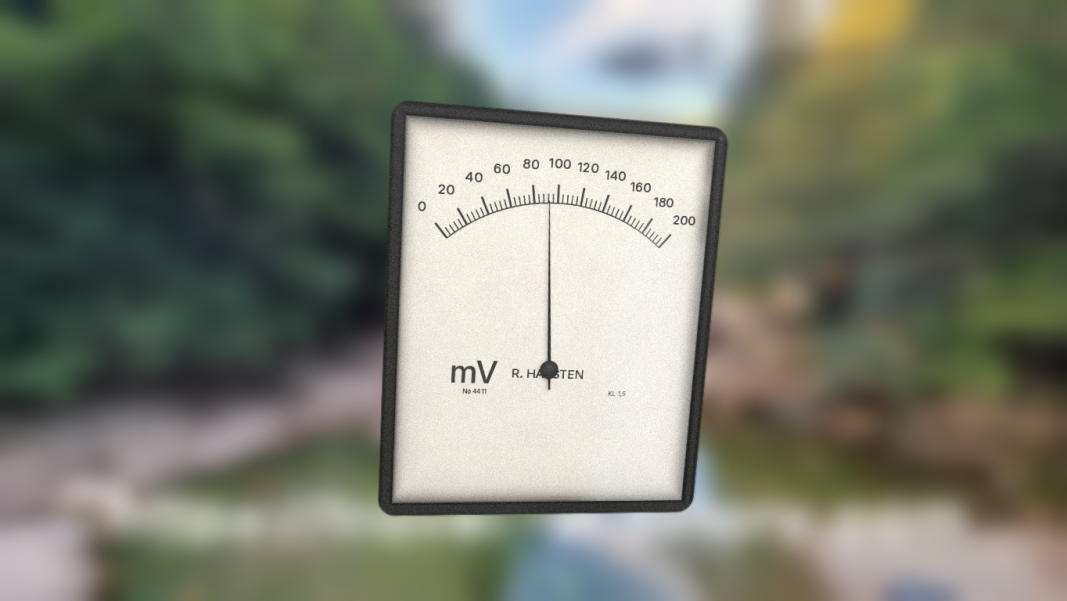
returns value=92 unit=mV
